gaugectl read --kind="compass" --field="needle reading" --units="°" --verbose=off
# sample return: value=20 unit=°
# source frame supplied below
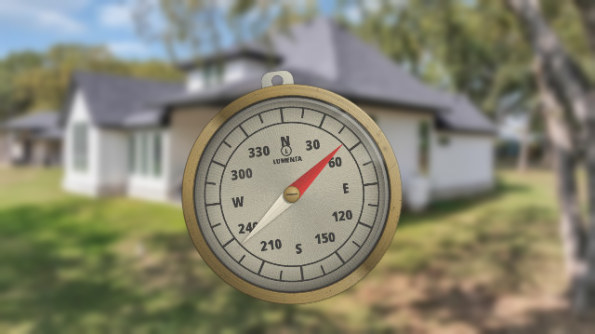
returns value=52.5 unit=°
